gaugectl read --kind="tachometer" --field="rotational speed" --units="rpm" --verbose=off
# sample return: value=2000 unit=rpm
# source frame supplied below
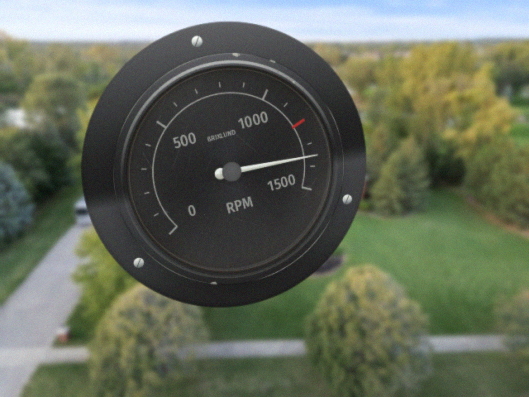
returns value=1350 unit=rpm
